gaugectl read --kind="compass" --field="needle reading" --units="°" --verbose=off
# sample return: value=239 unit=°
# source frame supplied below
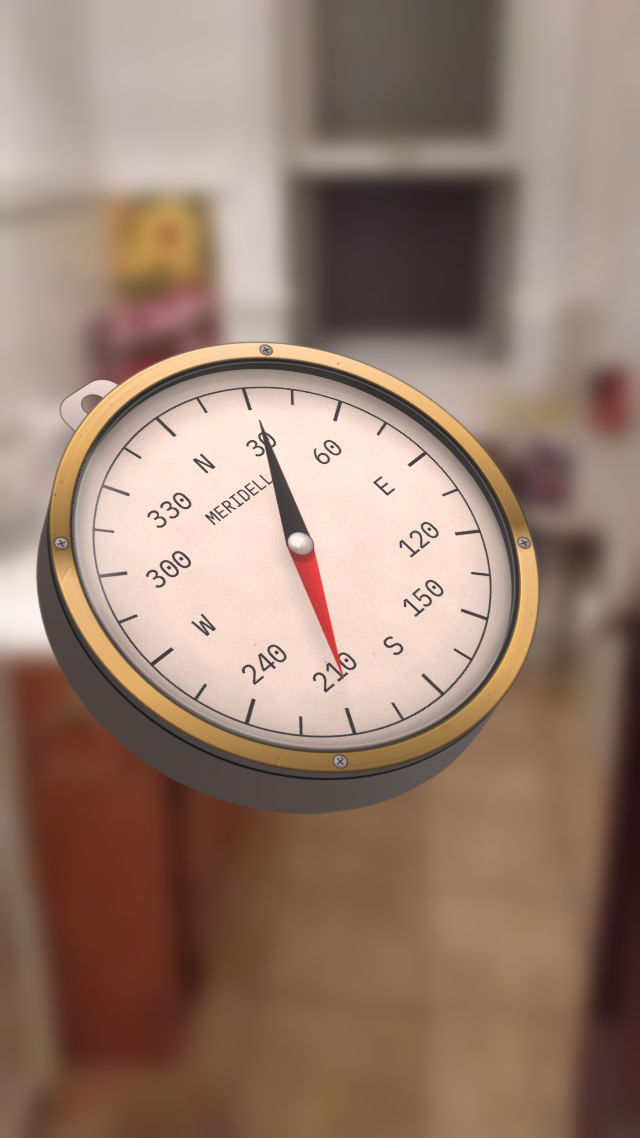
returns value=210 unit=°
